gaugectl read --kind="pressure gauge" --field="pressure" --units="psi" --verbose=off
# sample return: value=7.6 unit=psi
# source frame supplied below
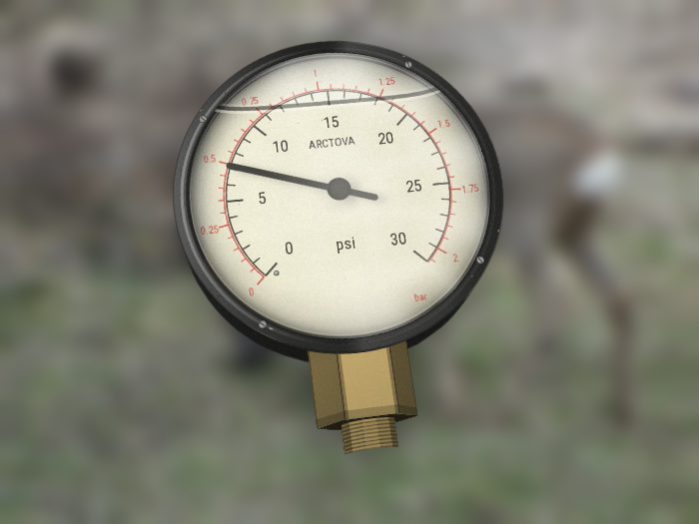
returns value=7 unit=psi
